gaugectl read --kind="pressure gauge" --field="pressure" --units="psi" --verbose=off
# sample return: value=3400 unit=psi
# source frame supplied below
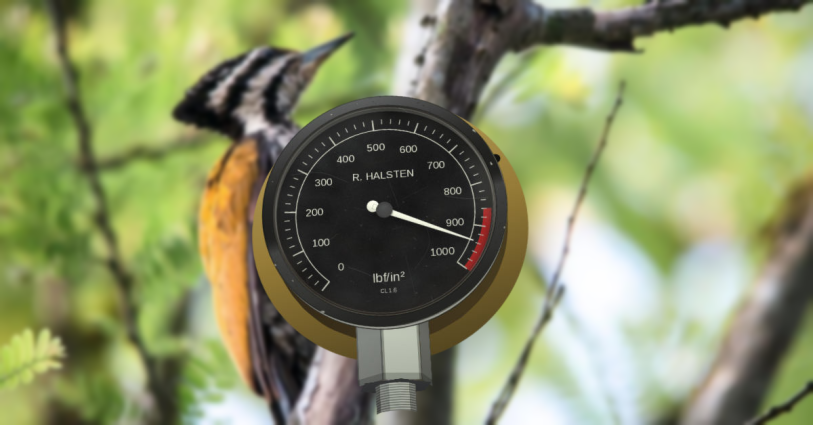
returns value=940 unit=psi
